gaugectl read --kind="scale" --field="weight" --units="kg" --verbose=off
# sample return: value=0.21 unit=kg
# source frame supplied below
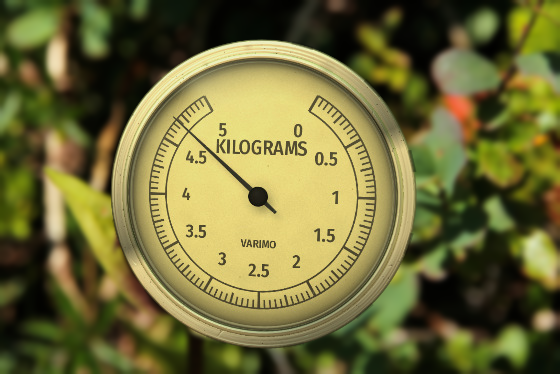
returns value=4.7 unit=kg
